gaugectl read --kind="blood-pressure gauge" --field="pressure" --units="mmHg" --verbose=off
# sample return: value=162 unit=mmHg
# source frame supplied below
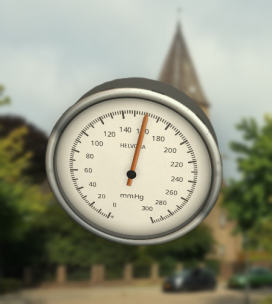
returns value=160 unit=mmHg
